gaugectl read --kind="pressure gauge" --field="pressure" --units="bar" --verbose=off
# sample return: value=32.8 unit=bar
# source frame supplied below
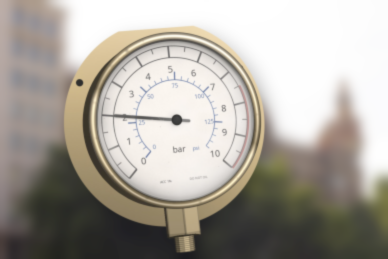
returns value=2 unit=bar
